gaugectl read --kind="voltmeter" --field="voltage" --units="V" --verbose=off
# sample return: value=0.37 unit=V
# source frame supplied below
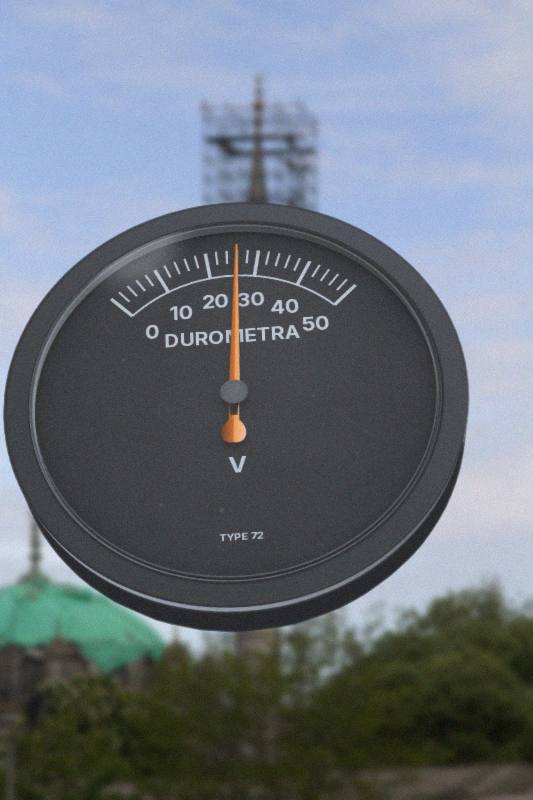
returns value=26 unit=V
